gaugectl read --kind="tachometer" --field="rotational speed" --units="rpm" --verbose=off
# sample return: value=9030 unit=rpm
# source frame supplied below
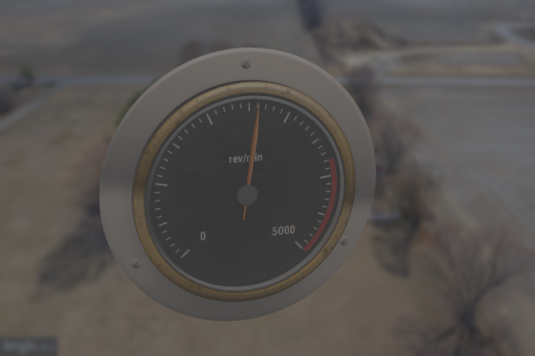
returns value=2600 unit=rpm
